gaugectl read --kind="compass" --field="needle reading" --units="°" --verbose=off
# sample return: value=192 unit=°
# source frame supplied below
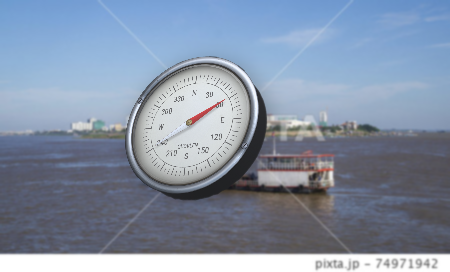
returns value=60 unit=°
